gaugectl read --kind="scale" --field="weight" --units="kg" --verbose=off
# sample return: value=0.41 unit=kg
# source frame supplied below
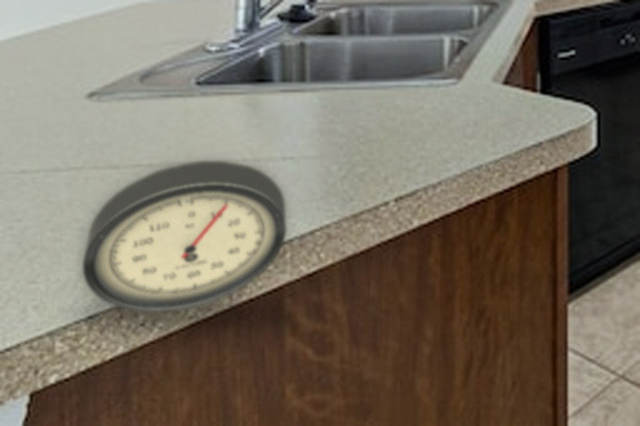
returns value=10 unit=kg
